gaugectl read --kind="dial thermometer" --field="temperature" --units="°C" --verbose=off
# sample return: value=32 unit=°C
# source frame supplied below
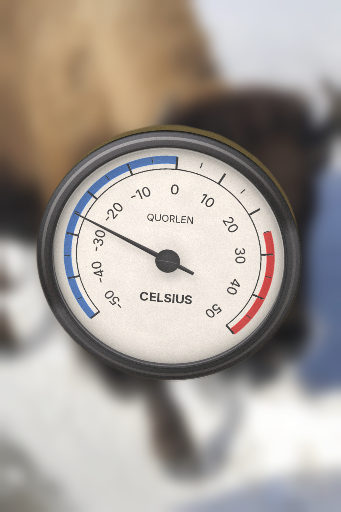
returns value=-25 unit=°C
